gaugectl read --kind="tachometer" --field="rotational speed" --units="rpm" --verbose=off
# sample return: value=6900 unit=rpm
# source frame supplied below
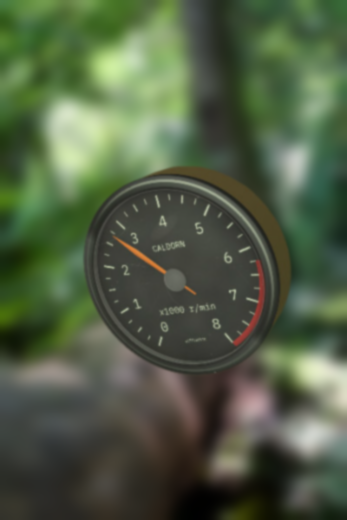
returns value=2750 unit=rpm
